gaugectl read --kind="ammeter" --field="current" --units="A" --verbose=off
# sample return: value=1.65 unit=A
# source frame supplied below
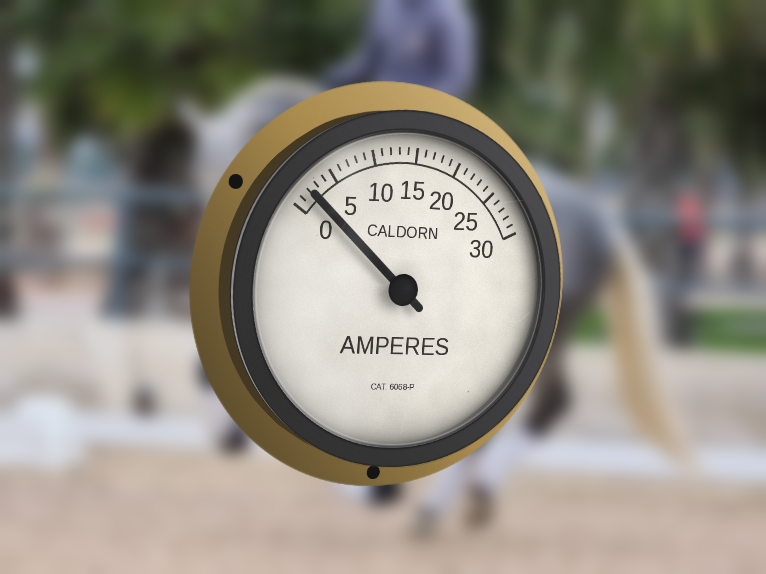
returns value=2 unit=A
